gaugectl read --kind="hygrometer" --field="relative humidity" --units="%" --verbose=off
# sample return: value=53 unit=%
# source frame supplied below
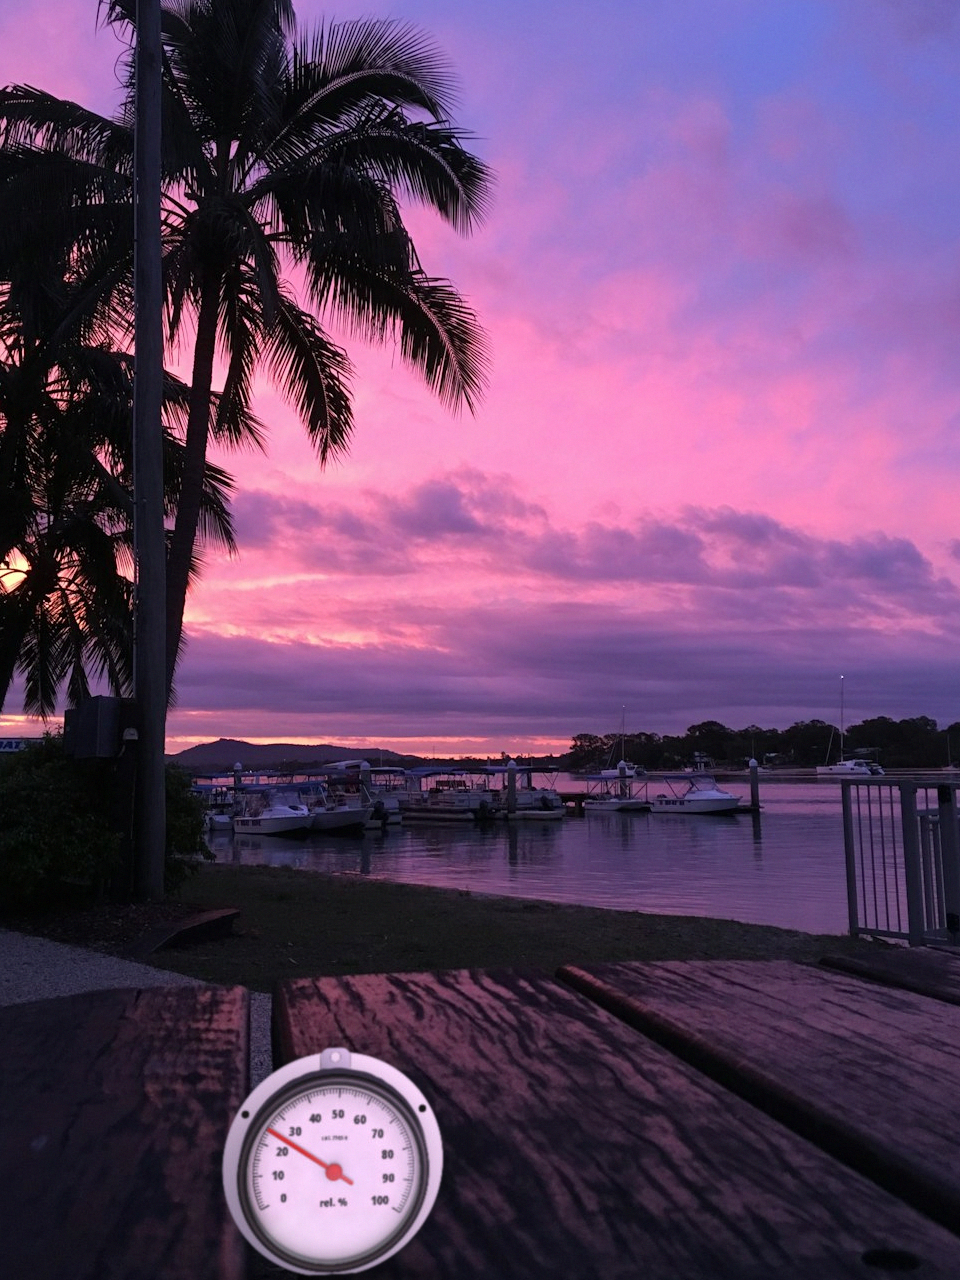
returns value=25 unit=%
